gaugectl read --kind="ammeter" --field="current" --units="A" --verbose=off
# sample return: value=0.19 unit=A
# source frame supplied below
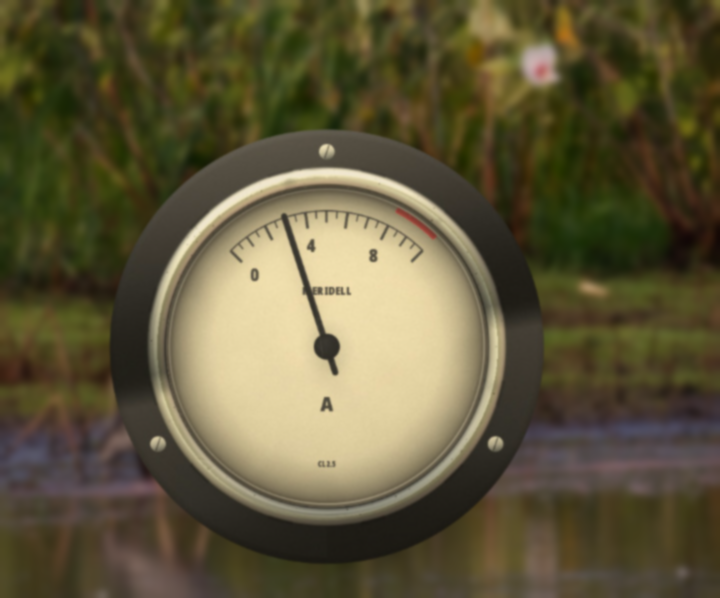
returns value=3 unit=A
